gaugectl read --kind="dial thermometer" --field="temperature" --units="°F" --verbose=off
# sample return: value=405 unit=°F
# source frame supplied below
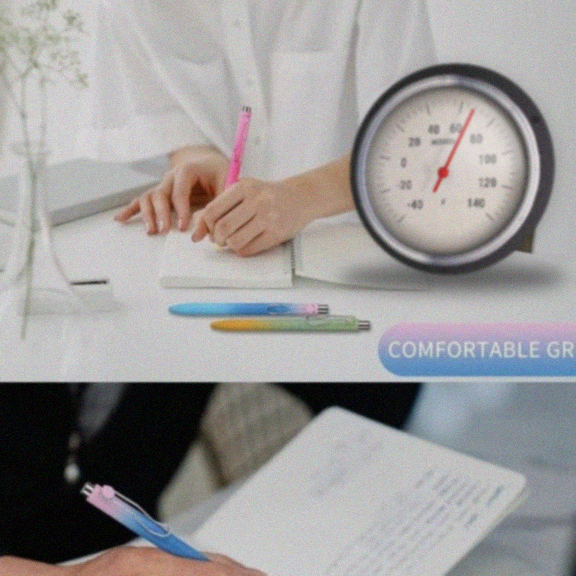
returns value=68 unit=°F
